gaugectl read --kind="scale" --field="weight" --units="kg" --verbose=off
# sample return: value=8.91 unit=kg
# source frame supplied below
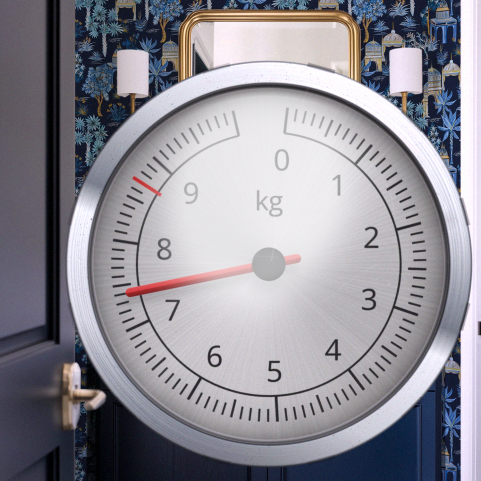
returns value=7.4 unit=kg
